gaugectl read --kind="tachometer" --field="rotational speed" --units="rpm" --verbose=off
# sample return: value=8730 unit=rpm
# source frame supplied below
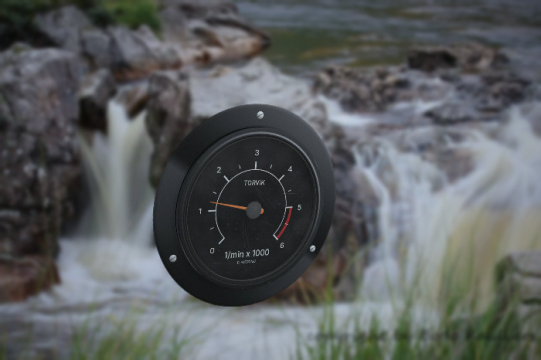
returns value=1250 unit=rpm
